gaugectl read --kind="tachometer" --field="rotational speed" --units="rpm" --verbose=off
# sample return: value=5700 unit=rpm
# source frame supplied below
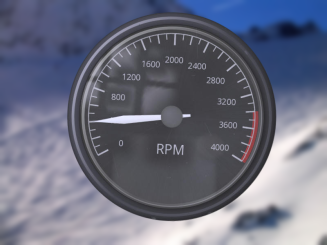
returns value=400 unit=rpm
